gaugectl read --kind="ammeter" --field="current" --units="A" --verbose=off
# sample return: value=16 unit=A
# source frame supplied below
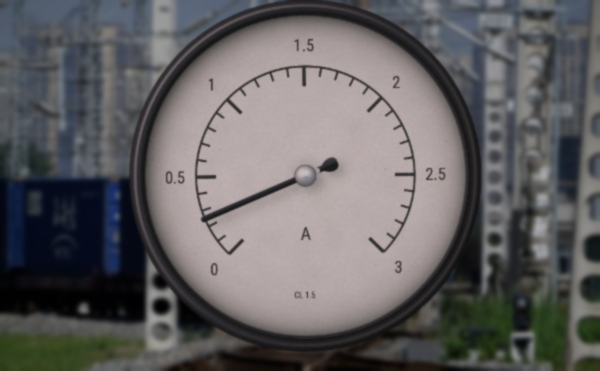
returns value=0.25 unit=A
